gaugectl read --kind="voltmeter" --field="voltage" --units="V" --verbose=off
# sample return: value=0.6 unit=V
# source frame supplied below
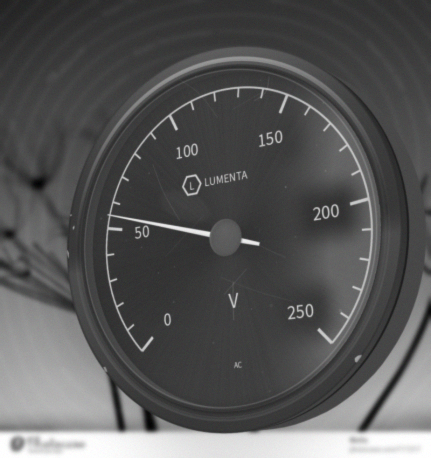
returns value=55 unit=V
